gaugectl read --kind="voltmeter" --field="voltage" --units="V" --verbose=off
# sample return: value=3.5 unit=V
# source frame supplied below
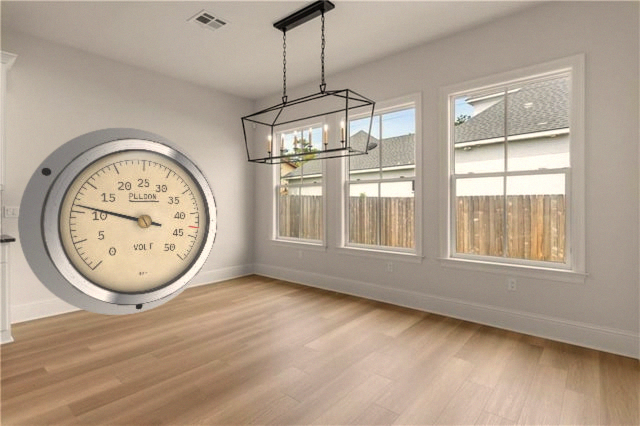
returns value=11 unit=V
